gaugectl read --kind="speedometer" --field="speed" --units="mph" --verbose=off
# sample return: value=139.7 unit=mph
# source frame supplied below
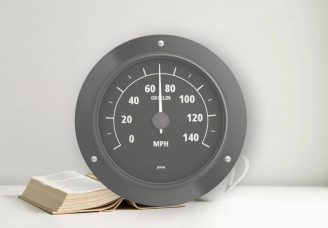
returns value=70 unit=mph
